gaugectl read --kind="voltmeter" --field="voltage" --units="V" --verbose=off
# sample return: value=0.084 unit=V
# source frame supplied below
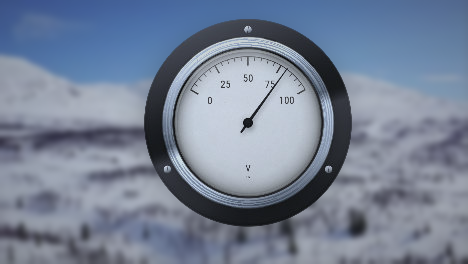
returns value=80 unit=V
